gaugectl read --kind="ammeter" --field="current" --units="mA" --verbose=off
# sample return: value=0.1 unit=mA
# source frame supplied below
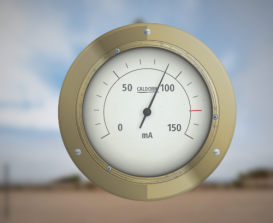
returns value=90 unit=mA
